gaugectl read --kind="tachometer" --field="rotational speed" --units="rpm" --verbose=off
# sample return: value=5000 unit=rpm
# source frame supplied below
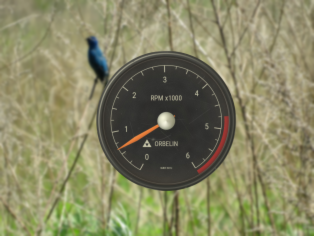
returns value=625 unit=rpm
